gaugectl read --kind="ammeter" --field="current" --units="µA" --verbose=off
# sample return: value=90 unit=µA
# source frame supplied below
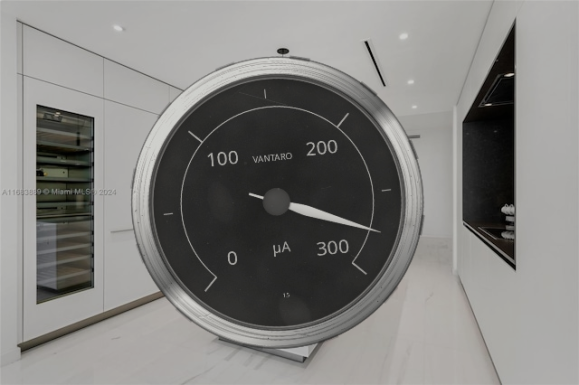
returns value=275 unit=µA
